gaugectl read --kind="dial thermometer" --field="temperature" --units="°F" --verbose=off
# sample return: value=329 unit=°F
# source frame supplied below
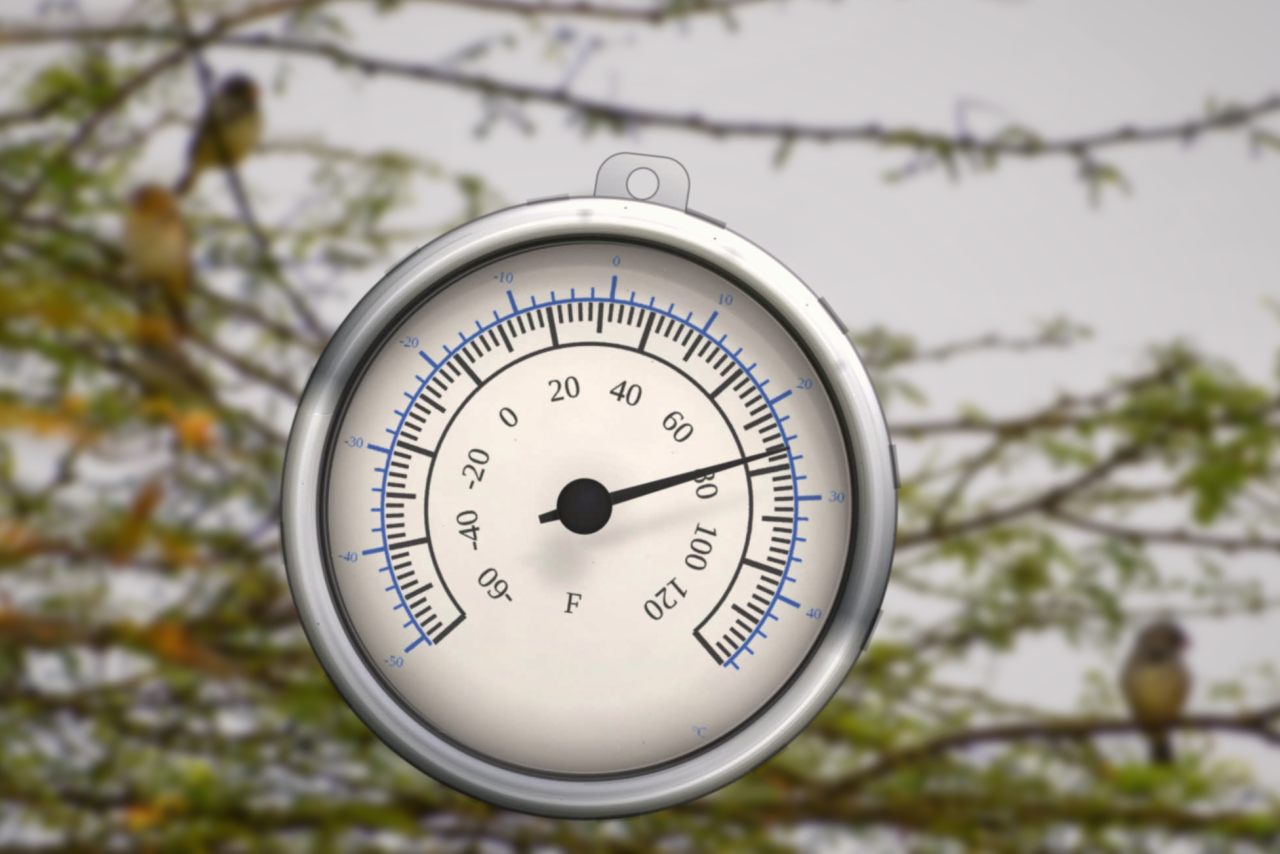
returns value=77 unit=°F
